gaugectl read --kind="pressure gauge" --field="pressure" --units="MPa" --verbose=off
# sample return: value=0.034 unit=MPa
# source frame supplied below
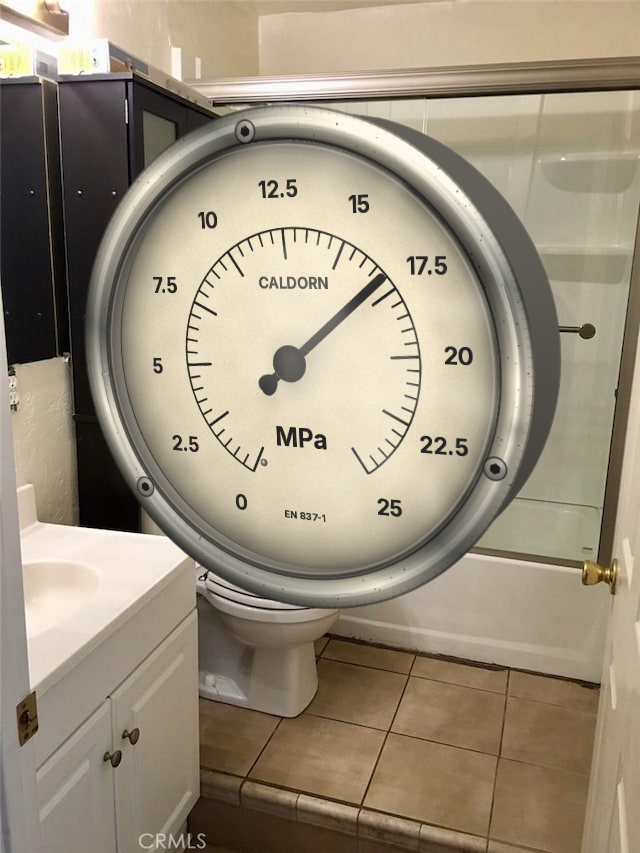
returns value=17 unit=MPa
